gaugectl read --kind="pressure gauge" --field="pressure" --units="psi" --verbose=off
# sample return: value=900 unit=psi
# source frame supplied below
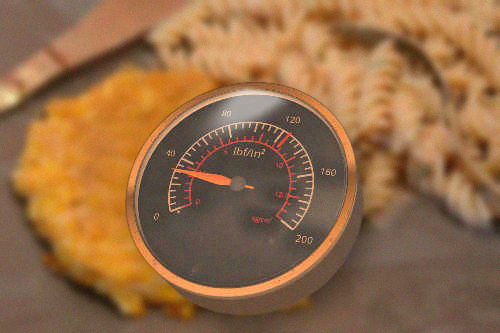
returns value=30 unit=psi
